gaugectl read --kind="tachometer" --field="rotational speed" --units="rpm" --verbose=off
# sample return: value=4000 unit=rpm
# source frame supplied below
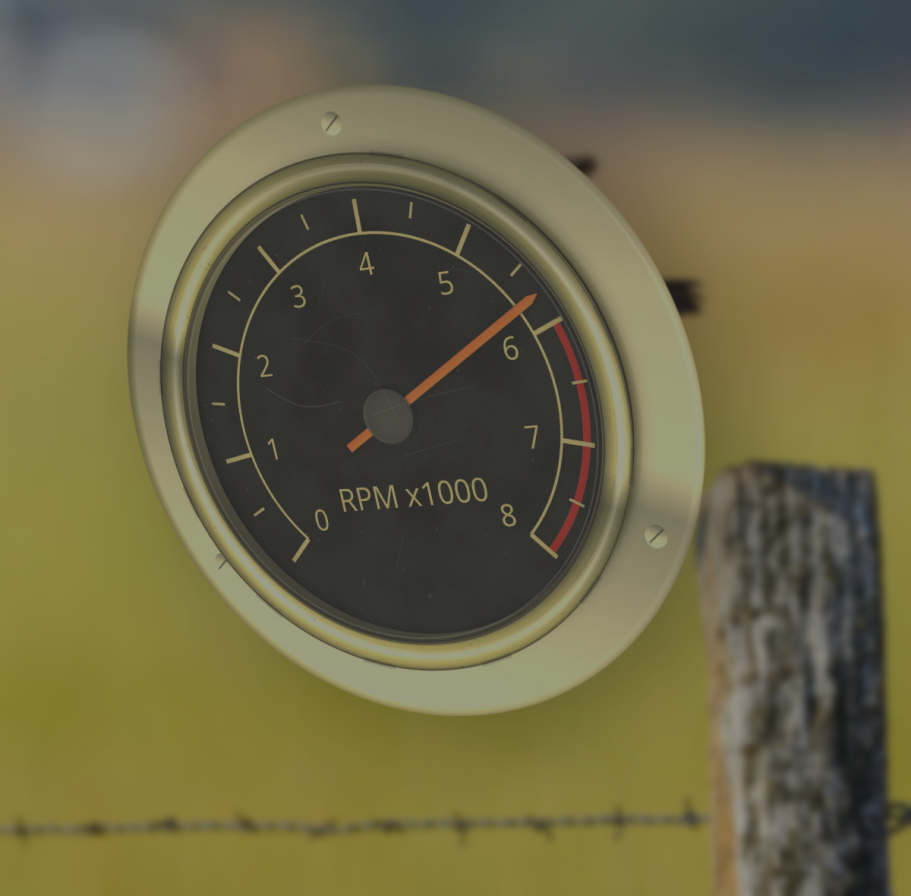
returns value=5750 unit=rpm
